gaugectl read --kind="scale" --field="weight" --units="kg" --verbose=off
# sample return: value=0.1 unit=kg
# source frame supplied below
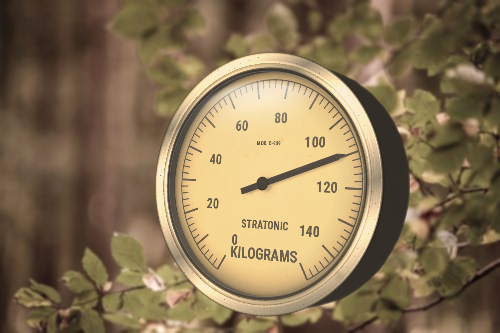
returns value=110 unit=kg
